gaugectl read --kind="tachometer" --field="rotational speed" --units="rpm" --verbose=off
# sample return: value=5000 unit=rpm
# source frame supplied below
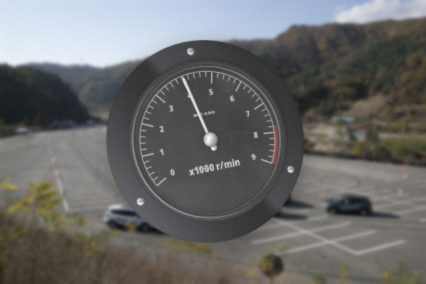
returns value=4000 unit=rpm
